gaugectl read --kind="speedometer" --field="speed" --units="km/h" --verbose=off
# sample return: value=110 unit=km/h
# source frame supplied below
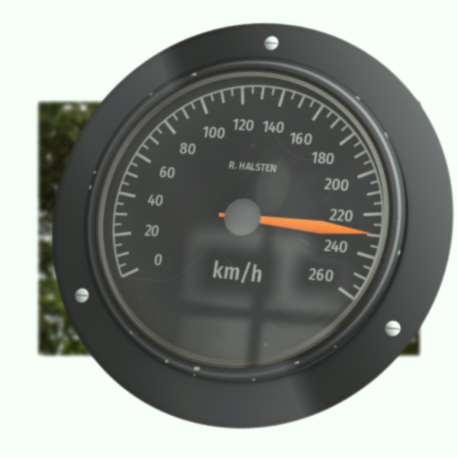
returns value=230 unit=km/h
